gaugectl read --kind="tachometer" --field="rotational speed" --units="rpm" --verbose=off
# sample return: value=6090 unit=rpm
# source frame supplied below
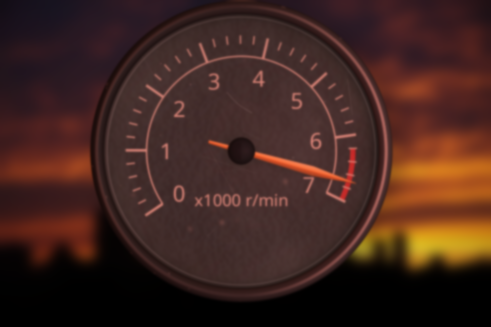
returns value=6700 unit=rpm
